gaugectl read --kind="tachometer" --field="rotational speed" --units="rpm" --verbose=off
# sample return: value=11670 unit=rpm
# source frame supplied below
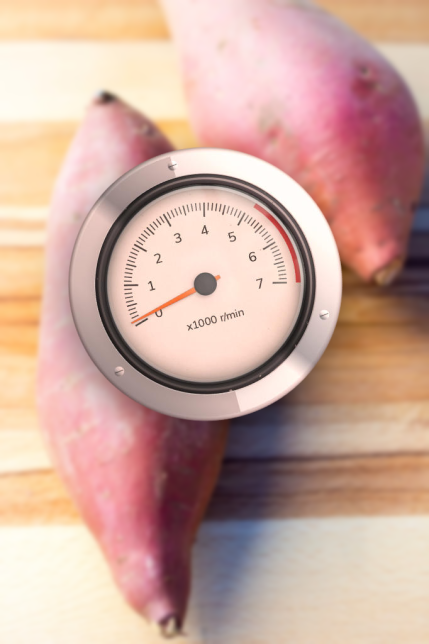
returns value=100 unit=rpm
